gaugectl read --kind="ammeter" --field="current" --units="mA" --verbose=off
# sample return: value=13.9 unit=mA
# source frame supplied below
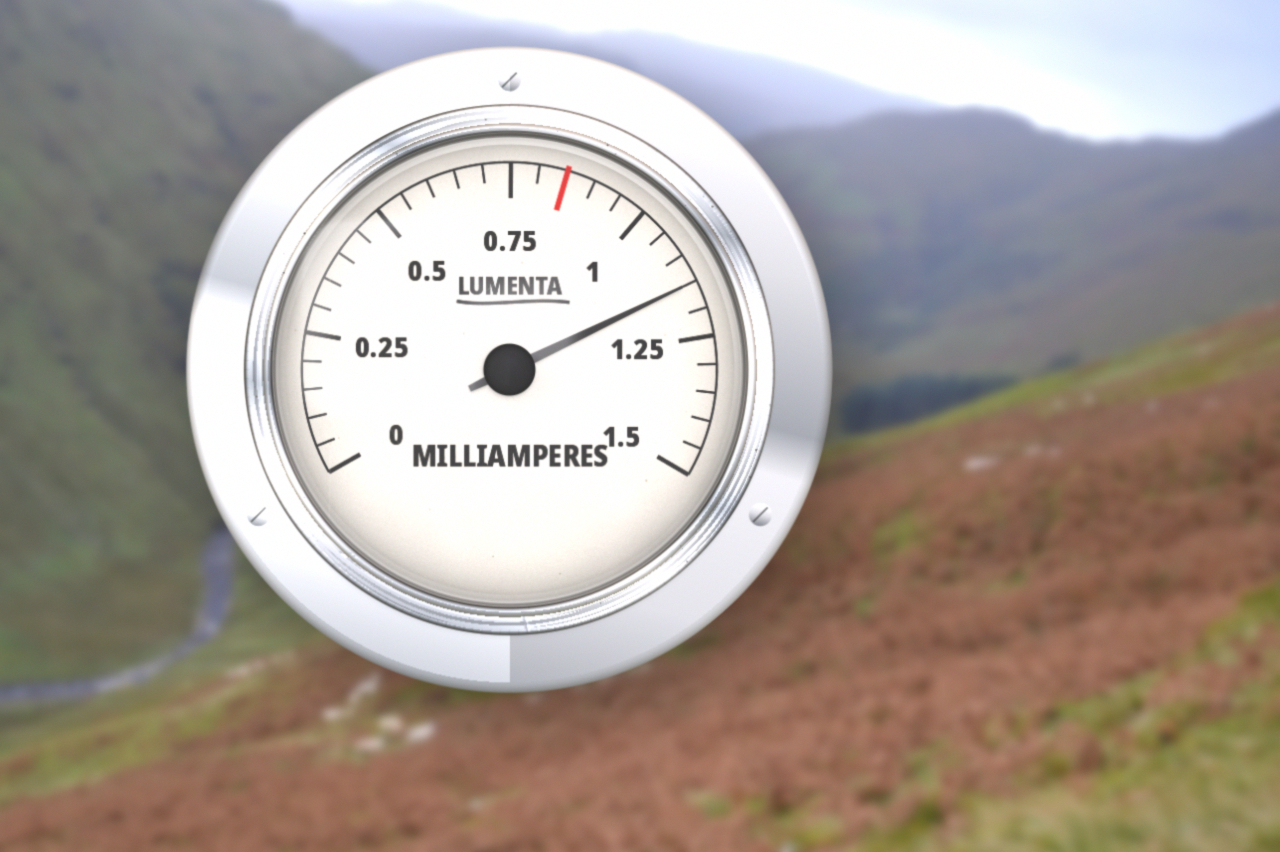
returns value=1.15 unit=mA
